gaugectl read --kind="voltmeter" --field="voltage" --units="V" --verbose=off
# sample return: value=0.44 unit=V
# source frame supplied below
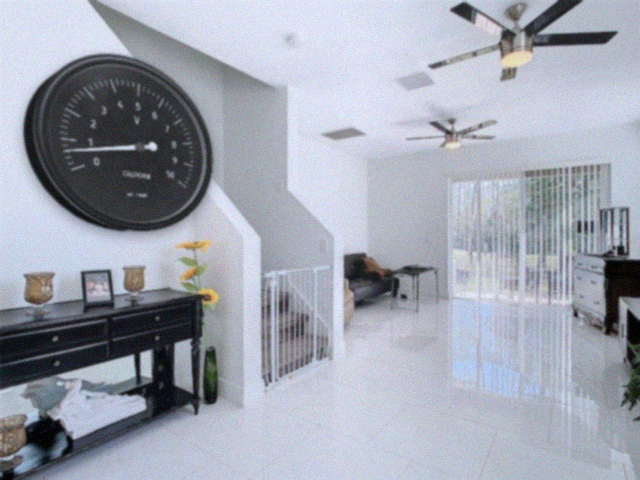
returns value=0.6 unit=V
